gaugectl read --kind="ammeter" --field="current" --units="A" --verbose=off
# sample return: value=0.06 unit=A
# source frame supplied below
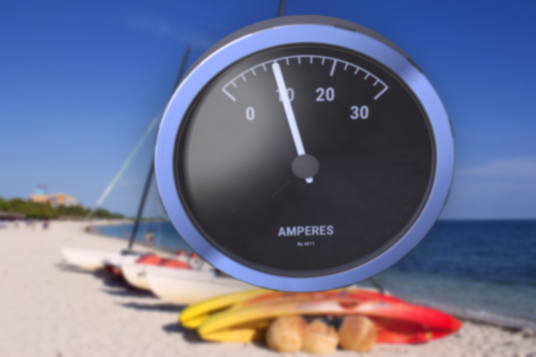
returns value=10 unit=A
